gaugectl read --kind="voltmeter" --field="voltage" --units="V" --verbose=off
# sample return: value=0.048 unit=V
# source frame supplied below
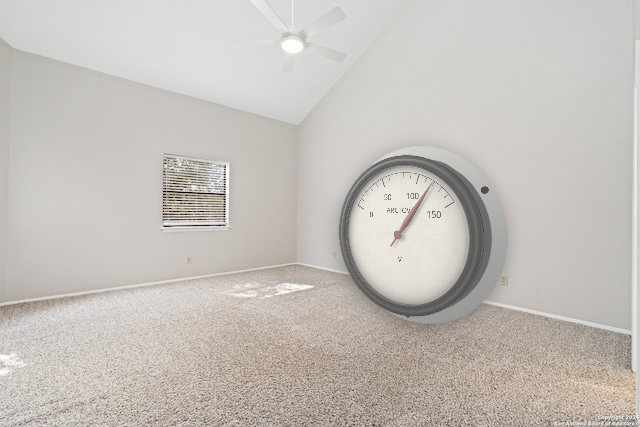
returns value=120 unit=V
